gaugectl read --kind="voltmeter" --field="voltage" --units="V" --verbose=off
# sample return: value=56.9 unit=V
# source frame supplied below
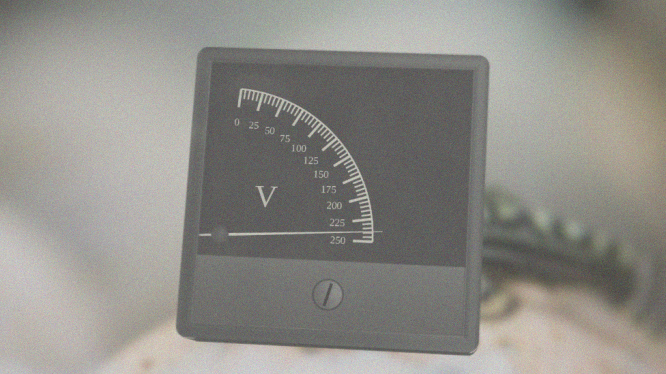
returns value=240 unit=V
